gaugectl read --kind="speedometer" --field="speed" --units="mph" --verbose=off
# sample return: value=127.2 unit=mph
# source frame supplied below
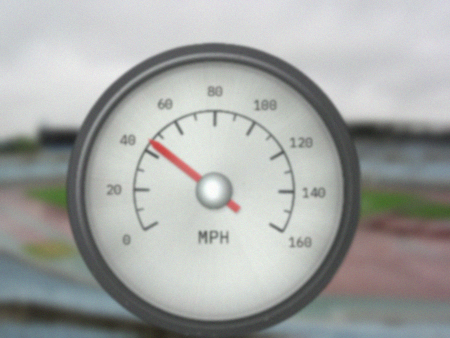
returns value=45 unit=mph
